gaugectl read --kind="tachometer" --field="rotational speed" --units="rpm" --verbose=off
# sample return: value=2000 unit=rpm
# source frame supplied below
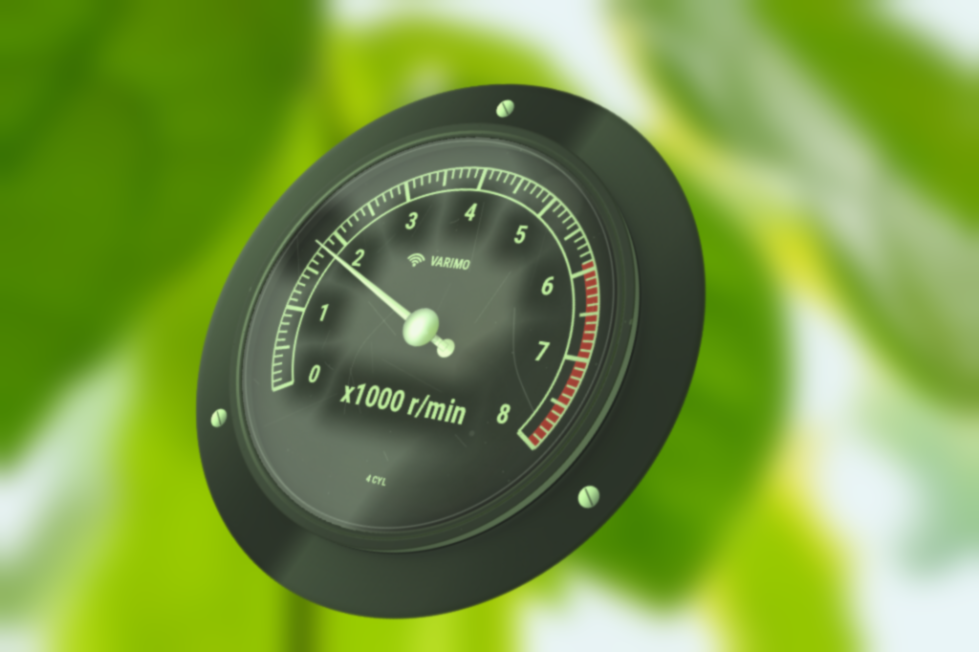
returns value=1800 unit=rpm
